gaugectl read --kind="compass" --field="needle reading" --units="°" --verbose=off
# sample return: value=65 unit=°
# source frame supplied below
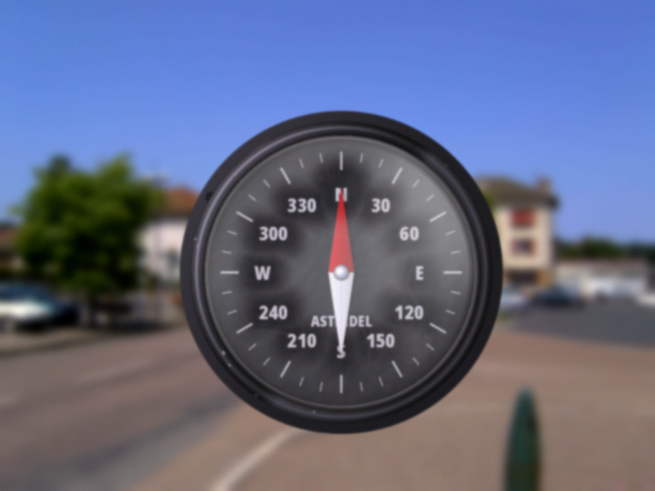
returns value=0 unit=°
